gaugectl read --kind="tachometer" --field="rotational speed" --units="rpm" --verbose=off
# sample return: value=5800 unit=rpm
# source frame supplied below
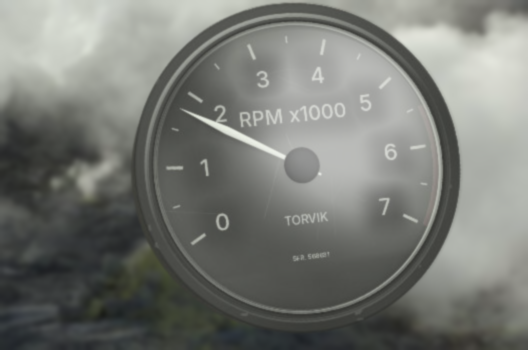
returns value=1750 unit=rpm
